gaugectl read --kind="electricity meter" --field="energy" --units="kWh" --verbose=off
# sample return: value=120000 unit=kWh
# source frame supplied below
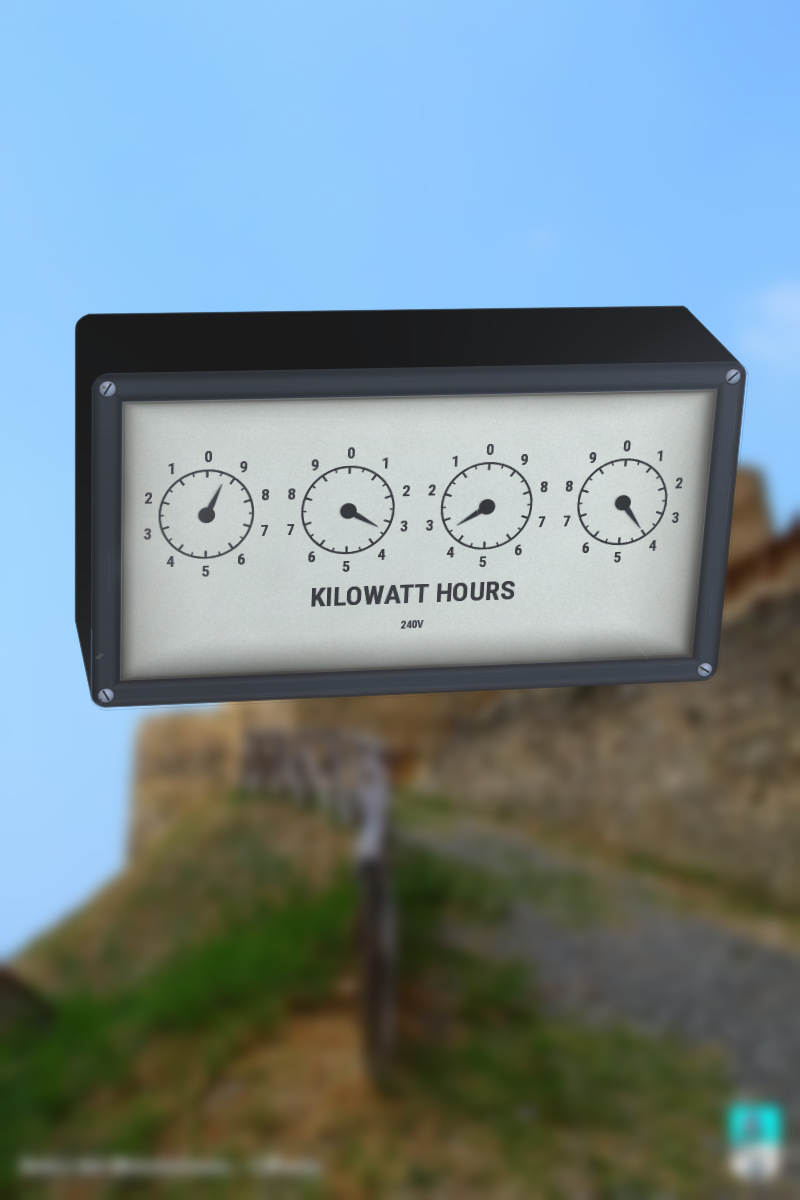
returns value=9334 unit=kWh
